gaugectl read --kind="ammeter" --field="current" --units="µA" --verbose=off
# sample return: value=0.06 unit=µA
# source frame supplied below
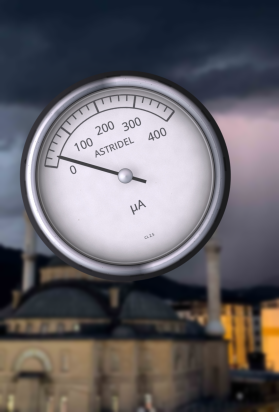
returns value=30 unit=µA
